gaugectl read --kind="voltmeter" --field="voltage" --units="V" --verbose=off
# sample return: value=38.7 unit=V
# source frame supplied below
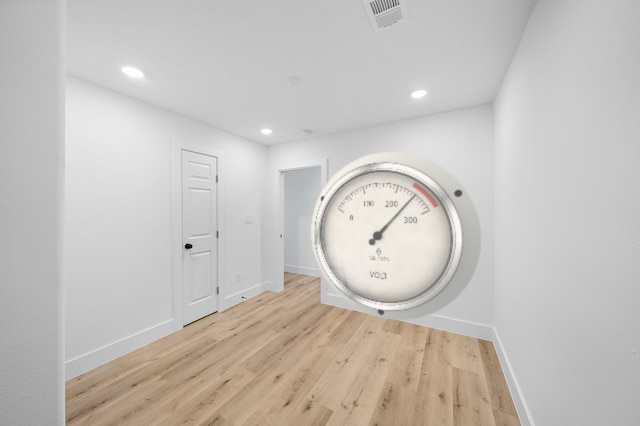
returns value=250 unit=V
